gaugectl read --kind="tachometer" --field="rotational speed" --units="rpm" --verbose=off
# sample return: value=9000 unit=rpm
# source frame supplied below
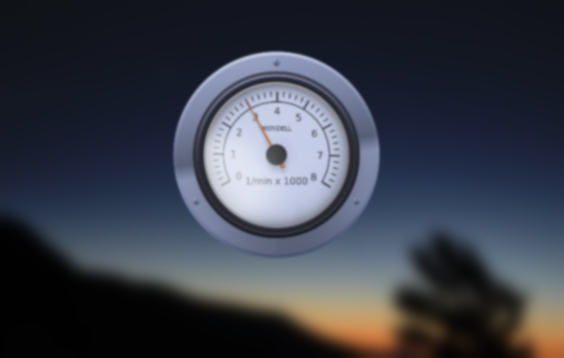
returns value=3000 unit=rpm
